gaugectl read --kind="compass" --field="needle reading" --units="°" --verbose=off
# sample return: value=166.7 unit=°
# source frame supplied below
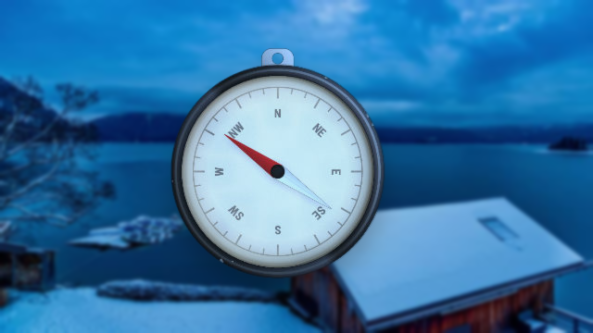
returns value=305 unit=°
